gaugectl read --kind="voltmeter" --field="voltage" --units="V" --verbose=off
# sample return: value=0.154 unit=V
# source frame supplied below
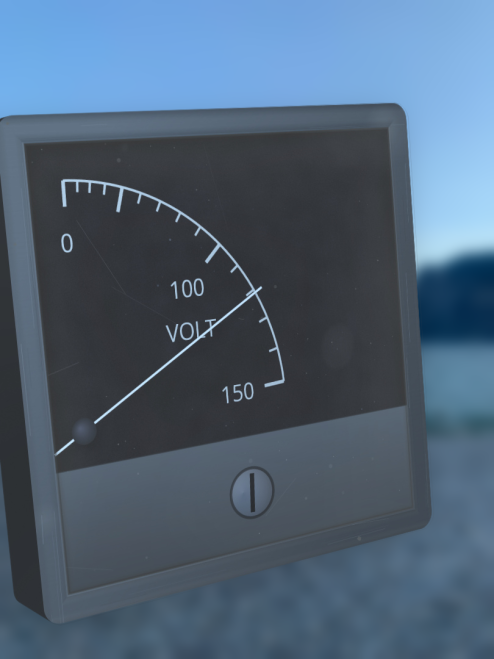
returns value=120 unit=V
